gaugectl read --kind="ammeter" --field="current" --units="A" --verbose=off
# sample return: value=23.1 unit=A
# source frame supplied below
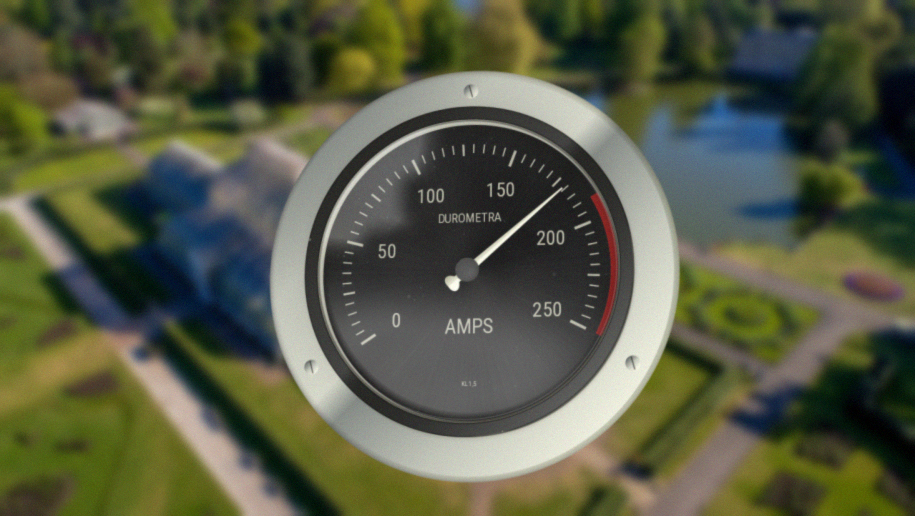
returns value=180 unit=A
